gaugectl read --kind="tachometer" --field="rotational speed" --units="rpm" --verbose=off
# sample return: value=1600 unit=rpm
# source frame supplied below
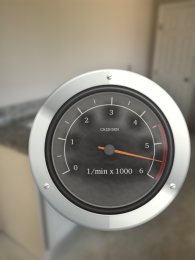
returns value=5500 unit=rpm
